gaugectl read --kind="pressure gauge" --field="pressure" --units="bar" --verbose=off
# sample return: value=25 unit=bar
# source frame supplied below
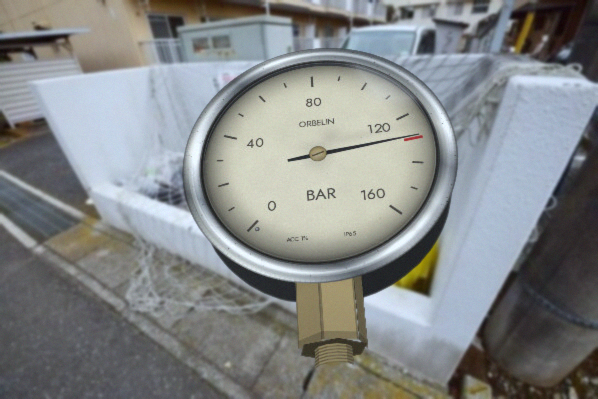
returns value=130 unit=bar
